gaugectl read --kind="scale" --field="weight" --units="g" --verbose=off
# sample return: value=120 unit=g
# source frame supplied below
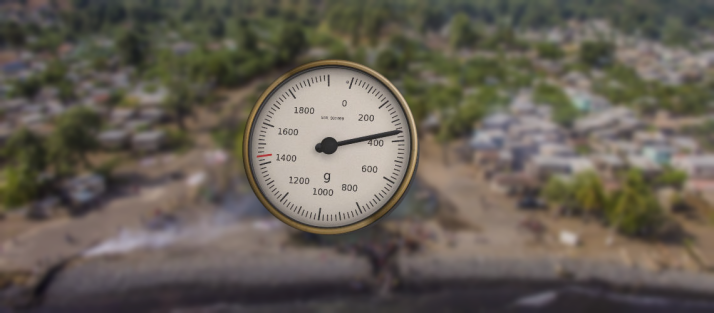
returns value=360 unit=g
